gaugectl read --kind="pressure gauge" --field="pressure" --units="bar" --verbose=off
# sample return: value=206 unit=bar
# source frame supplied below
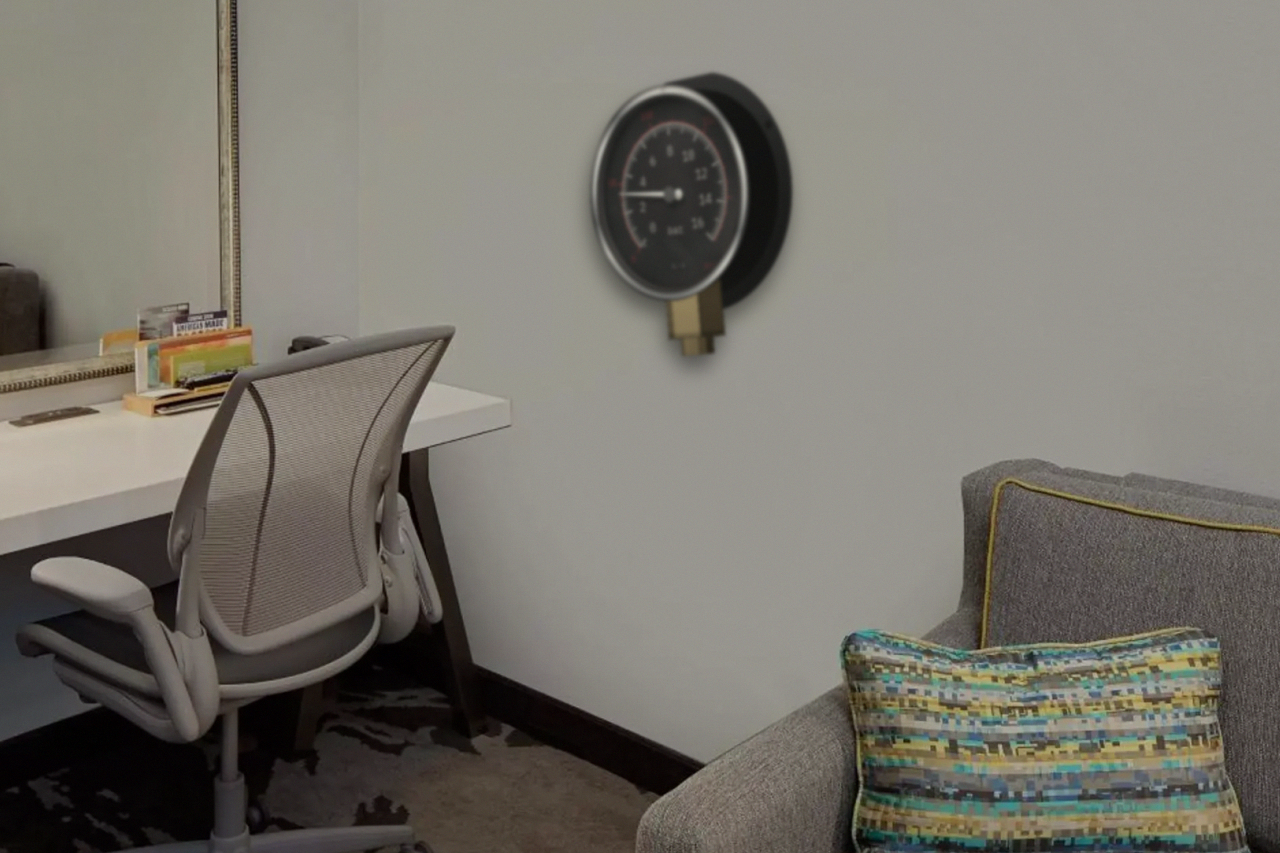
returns value=3 unit=bar
